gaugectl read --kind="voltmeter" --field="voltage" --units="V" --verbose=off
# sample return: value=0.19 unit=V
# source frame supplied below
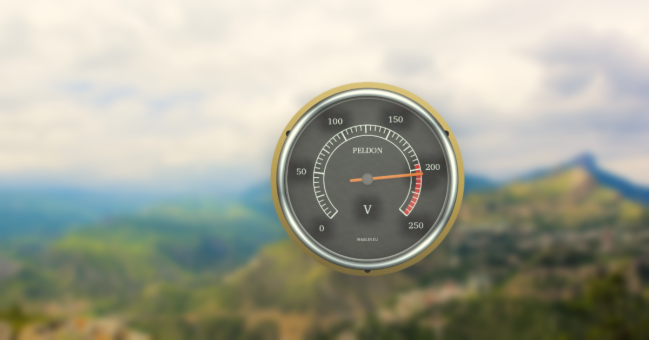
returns value=205 unit=V
